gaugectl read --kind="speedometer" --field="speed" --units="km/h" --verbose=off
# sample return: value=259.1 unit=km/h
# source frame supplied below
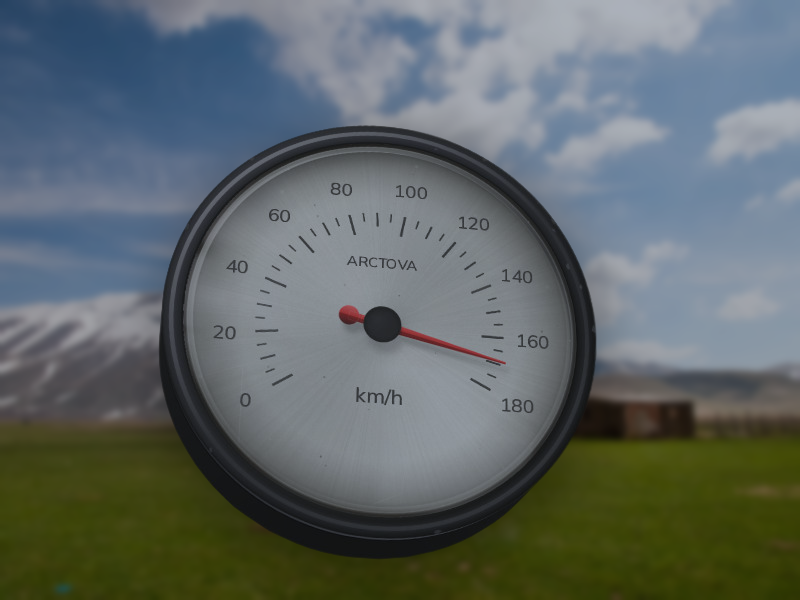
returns value=170 unit=km/h
